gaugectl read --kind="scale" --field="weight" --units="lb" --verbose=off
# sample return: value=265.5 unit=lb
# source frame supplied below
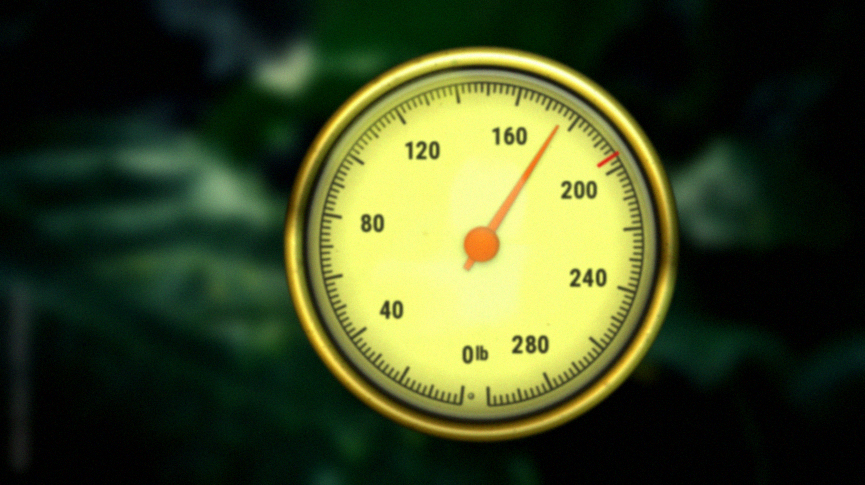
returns value=176 unit=lb
